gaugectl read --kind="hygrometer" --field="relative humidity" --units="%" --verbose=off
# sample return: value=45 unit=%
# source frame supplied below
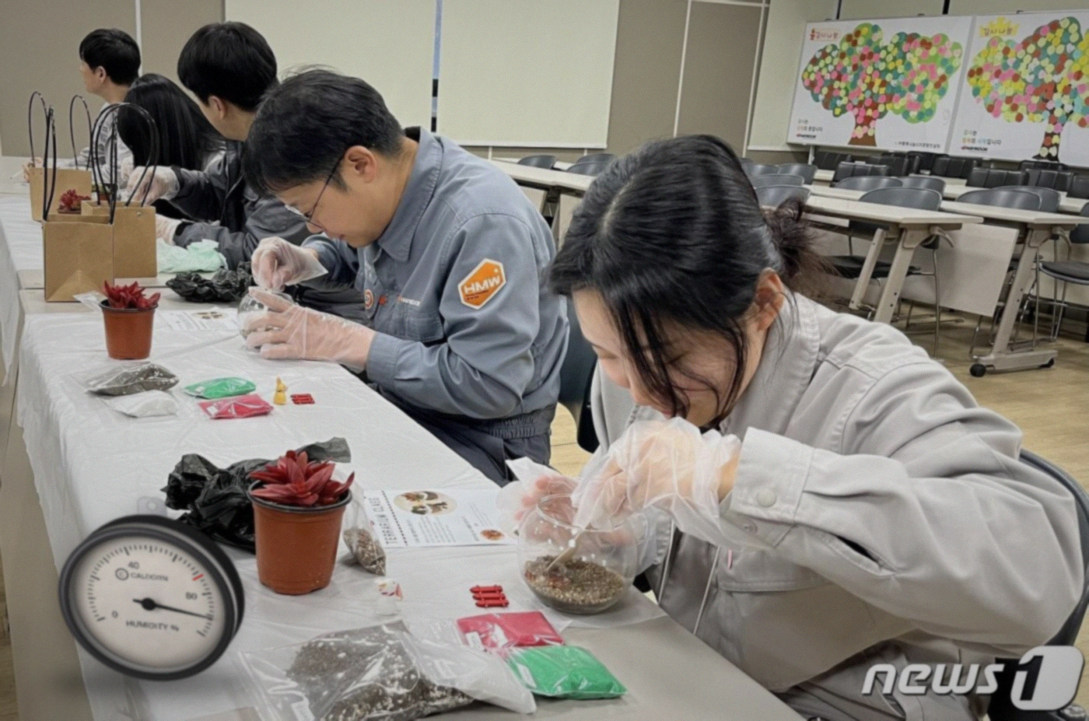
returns value=90 unit=%
